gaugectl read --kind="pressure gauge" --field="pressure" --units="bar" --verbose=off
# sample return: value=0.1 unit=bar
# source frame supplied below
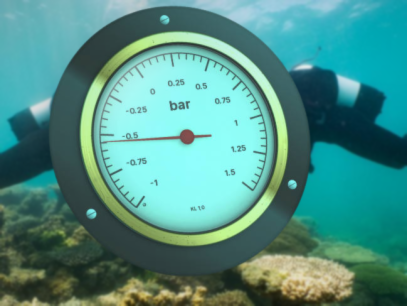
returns value=-0.55 unit=bar
